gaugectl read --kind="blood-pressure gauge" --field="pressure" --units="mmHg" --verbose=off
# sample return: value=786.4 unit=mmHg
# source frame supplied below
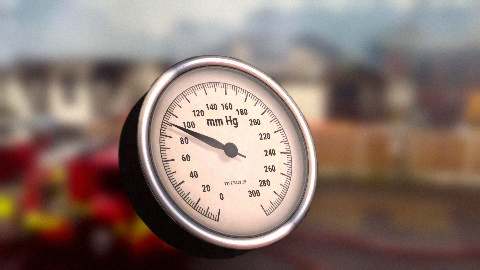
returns value=90 unit=mmHg
